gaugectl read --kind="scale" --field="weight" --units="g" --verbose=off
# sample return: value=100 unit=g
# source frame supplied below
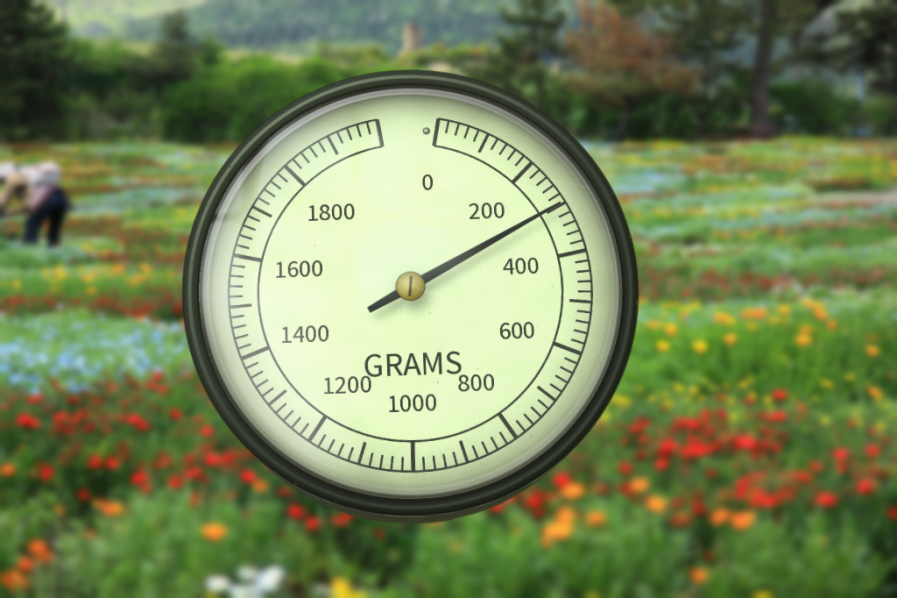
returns value=300 unit=g
